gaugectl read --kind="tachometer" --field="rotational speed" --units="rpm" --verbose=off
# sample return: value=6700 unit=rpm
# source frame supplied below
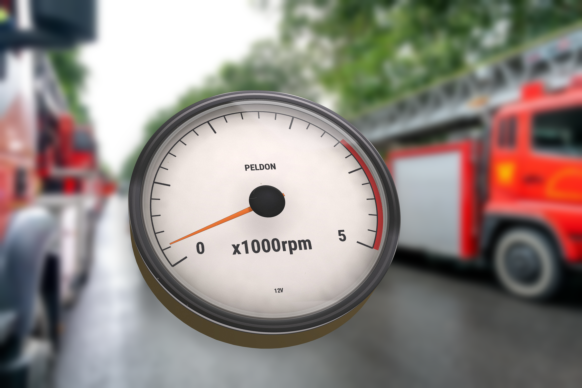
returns value=200 unit=rpm
